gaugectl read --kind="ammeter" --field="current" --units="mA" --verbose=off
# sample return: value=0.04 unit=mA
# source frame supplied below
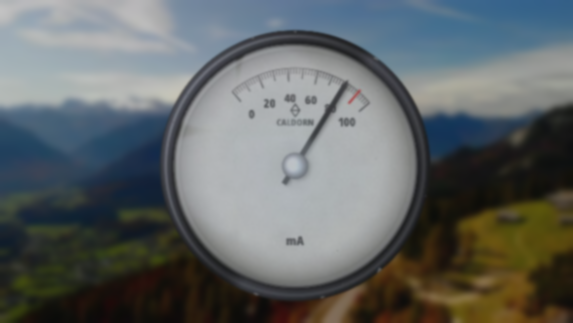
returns value=80 unit=mA
